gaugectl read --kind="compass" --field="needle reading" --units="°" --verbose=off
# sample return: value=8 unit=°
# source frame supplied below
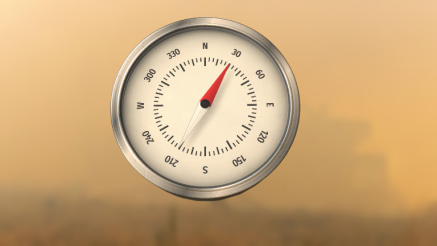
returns value=30 unit=°
